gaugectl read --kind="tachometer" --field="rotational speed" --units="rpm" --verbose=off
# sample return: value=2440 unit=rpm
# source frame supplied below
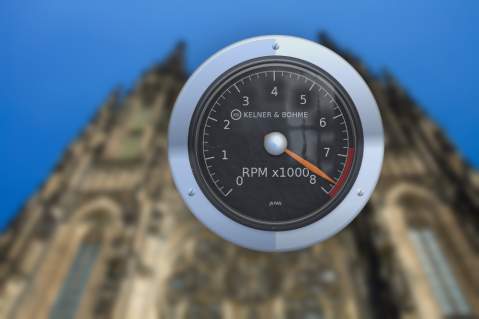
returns value=7700 unit=rpm
